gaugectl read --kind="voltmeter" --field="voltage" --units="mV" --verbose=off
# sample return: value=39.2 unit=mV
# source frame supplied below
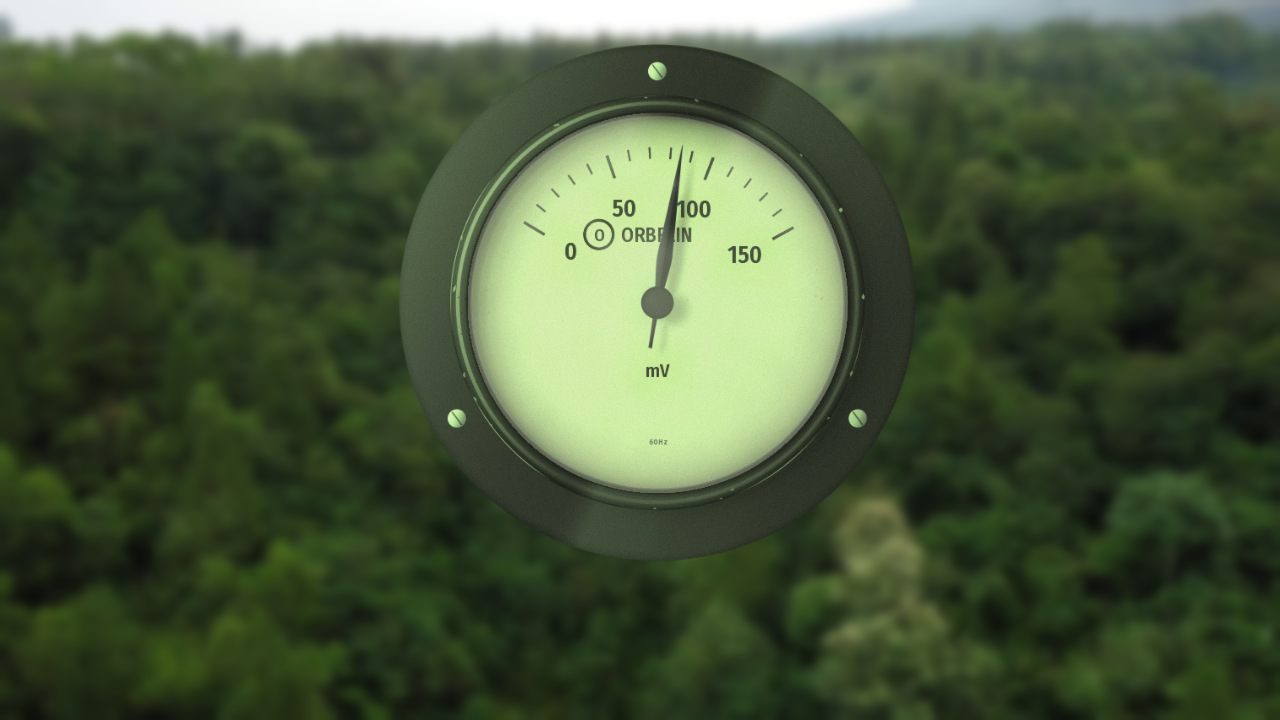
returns value=85 unit=mV
